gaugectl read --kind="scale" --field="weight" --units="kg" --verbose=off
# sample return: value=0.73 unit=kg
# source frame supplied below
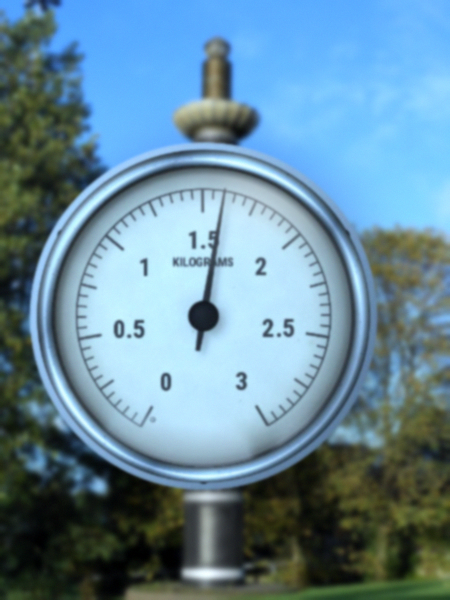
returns value=1.6 unit=kg
